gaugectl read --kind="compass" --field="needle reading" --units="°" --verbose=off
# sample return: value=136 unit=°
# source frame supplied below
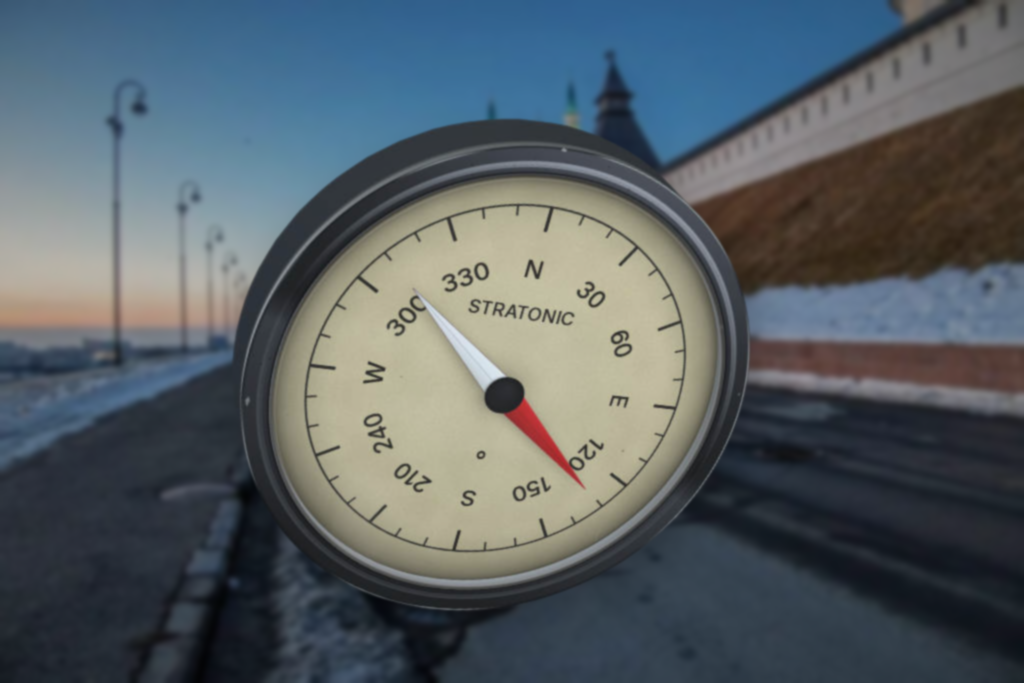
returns value=130 unit=°
